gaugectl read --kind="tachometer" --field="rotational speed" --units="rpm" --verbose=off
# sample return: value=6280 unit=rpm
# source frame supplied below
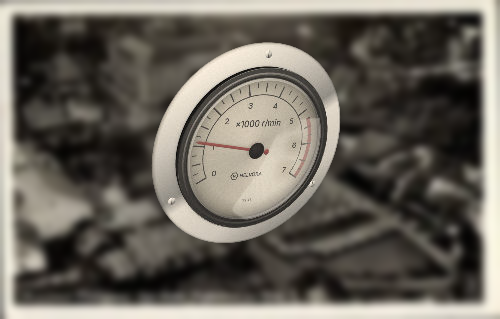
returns value=1125 unit=rpm
